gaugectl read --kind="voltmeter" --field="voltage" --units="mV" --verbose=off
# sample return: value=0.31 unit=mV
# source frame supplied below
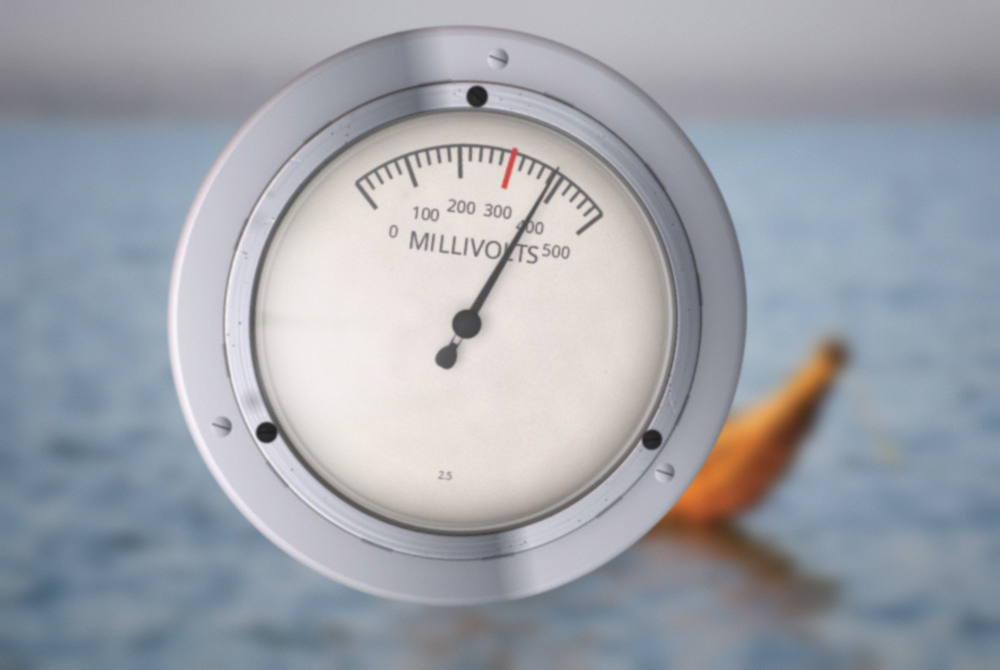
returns value=380 unit=mV
